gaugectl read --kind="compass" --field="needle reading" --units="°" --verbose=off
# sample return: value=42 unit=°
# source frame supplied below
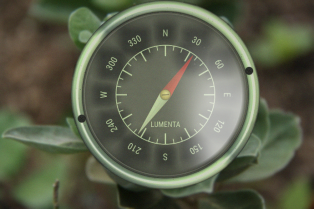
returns value=35 unit=°
